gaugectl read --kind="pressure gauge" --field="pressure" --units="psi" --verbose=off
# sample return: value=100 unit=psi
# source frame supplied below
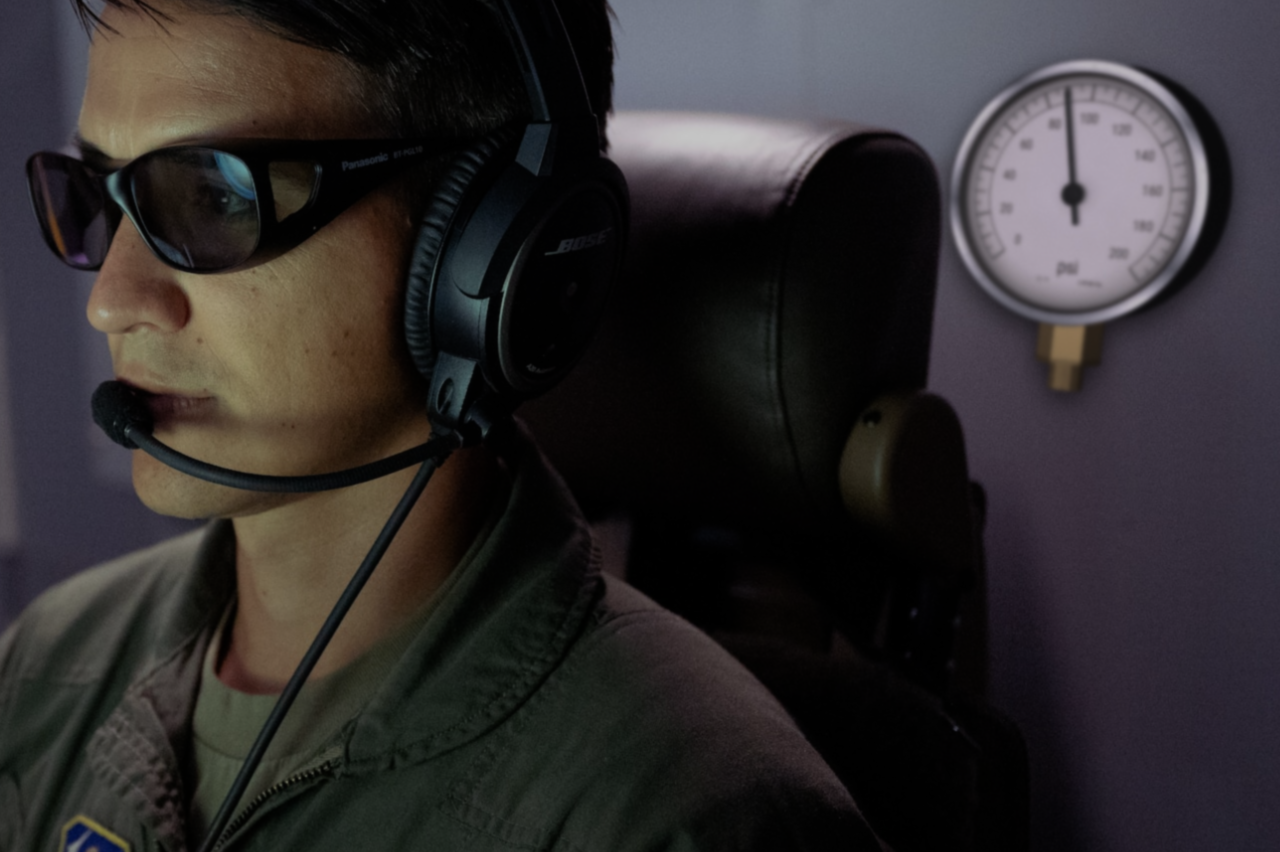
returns value=90 unit=psi
